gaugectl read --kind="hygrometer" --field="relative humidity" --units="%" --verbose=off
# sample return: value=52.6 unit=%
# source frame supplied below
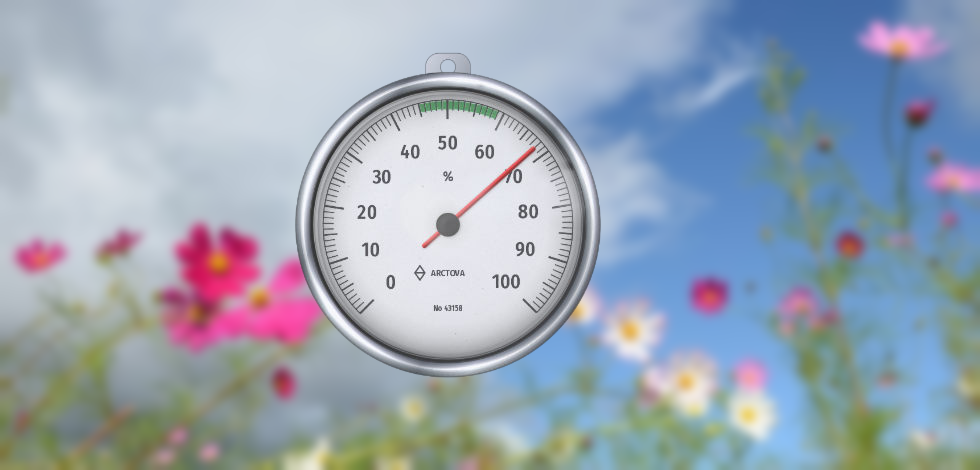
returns value=68 unit=%
